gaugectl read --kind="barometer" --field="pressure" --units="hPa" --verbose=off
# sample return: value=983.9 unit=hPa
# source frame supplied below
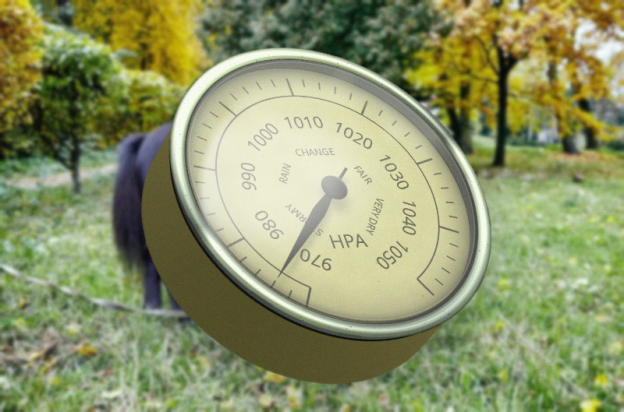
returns value=974 unit=hPa
